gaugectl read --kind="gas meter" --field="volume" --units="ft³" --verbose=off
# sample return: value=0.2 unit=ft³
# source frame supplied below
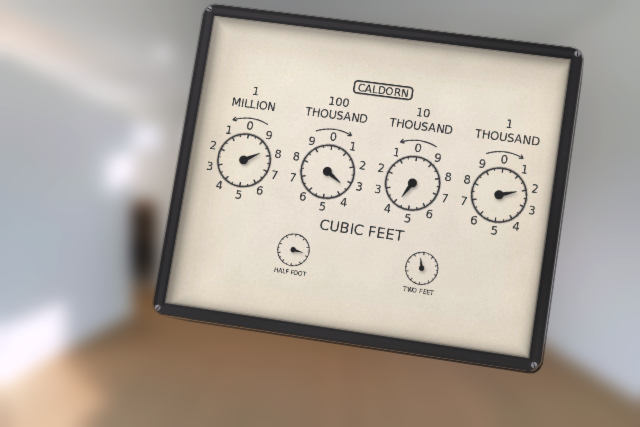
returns value=834200 unit=ft³
